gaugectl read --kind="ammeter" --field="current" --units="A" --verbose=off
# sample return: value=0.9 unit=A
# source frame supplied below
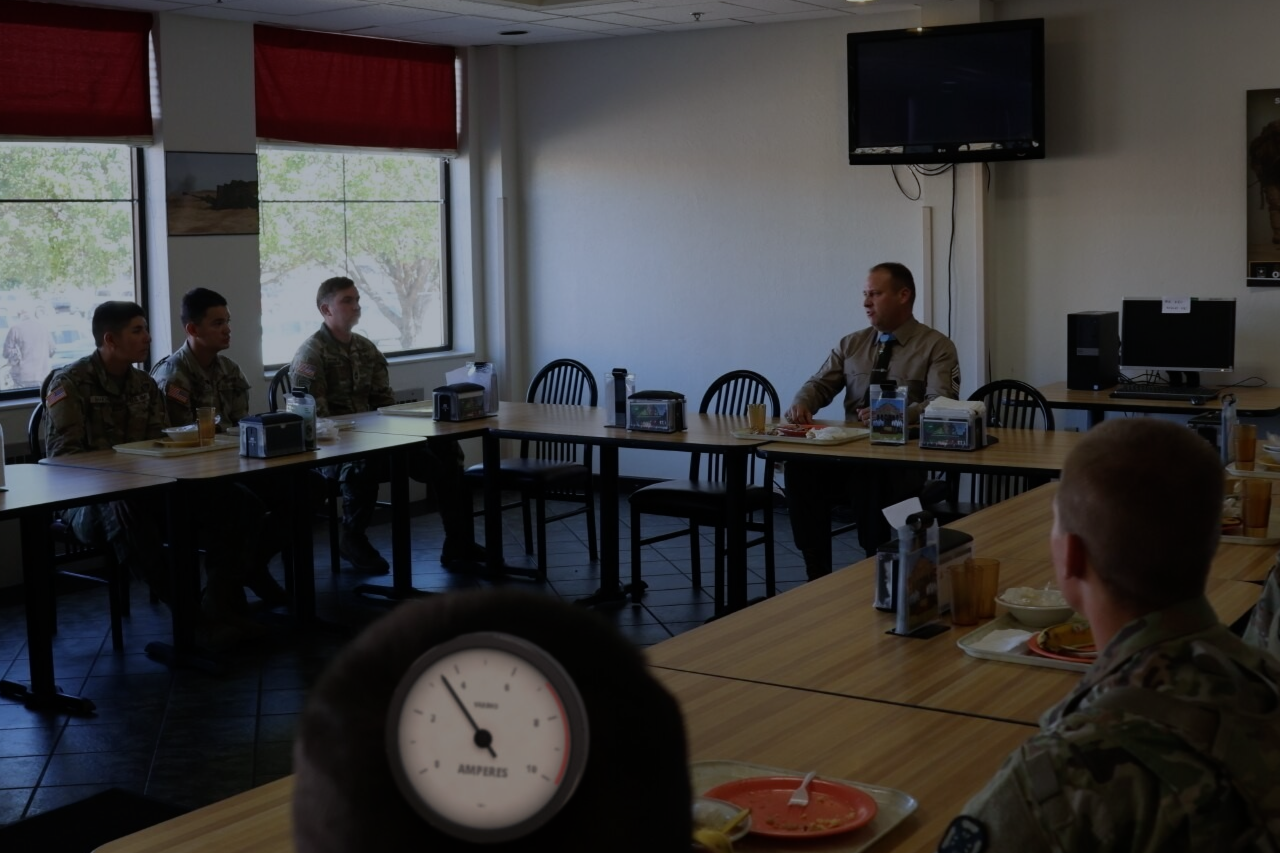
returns value=3.5 unit=A
